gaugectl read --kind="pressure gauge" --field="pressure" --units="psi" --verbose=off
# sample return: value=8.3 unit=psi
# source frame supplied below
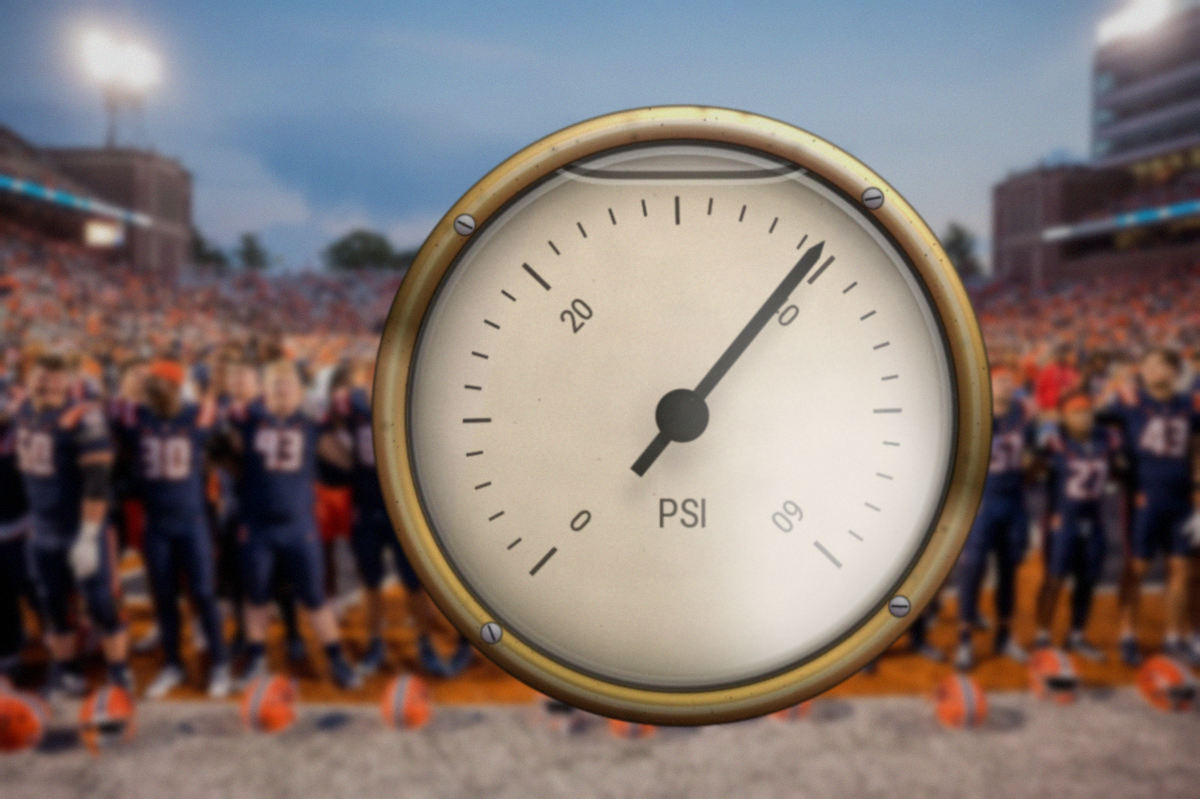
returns value=39 unit=psi
